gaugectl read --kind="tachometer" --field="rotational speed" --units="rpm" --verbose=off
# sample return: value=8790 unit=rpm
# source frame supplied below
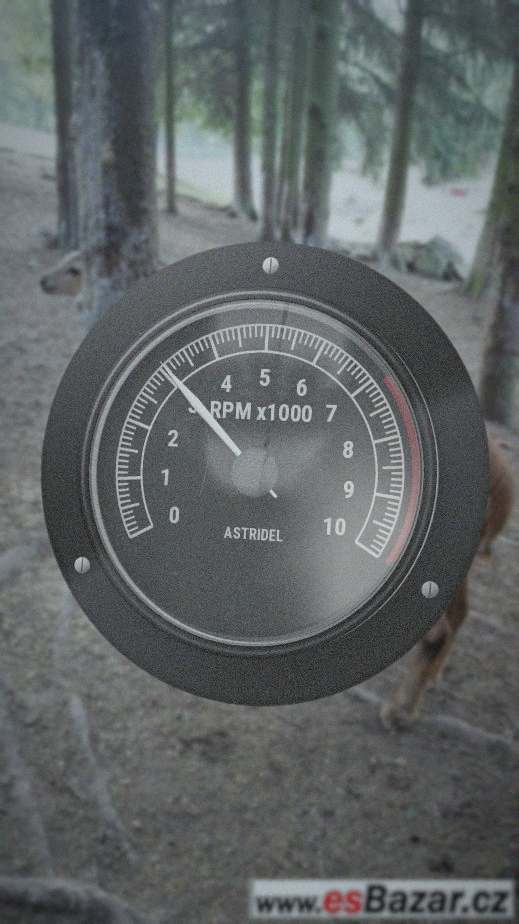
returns value=3100 unit=rpm
